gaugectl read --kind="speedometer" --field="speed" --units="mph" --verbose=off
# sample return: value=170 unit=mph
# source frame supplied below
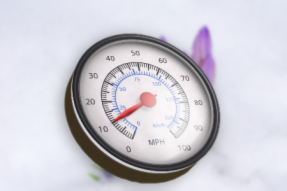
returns value=10 unit=mph
